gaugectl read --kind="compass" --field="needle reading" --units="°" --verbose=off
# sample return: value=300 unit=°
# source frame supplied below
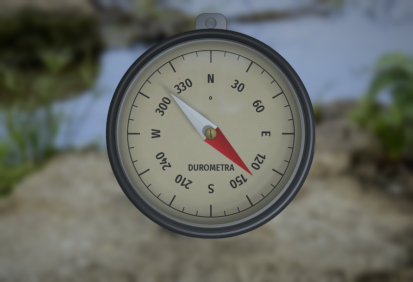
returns value=135 unit=°
